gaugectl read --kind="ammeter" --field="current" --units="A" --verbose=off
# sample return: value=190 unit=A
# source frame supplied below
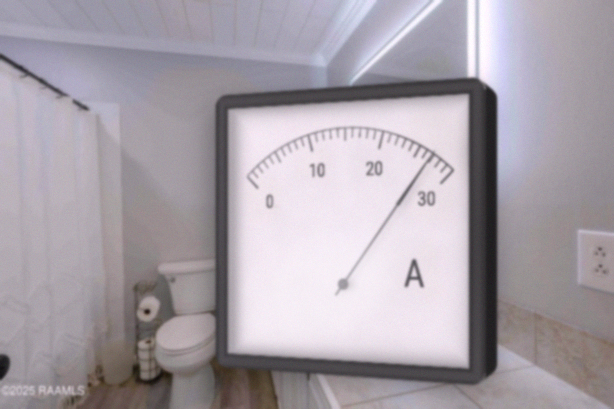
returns value=27 unit=A
